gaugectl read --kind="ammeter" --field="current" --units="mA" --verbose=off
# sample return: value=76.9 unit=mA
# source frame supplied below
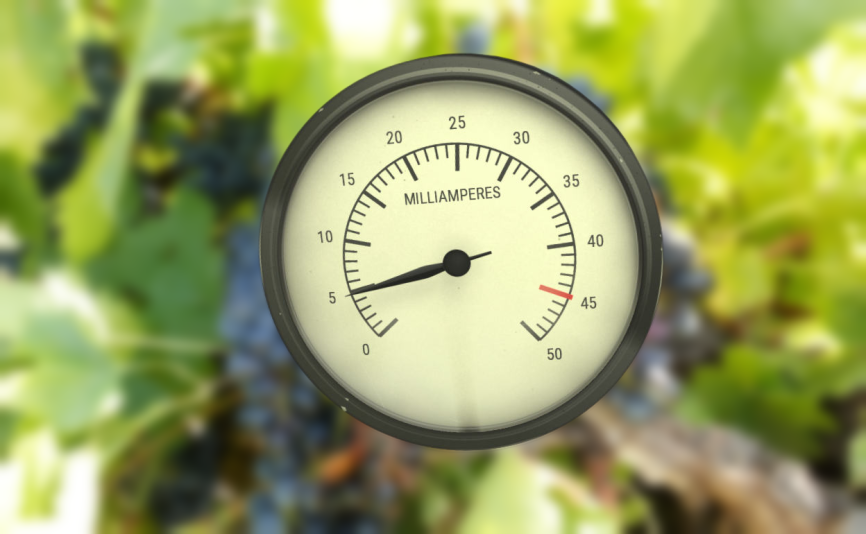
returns value=5 unit=mA
